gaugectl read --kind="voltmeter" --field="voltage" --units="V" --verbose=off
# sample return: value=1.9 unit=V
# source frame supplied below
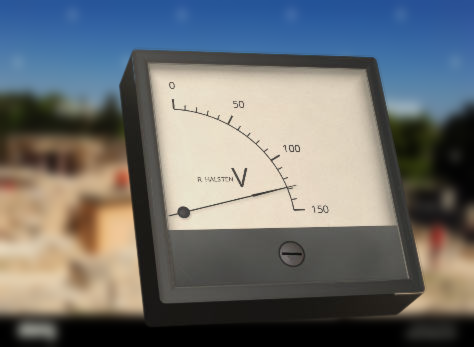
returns value=130 unit=V
